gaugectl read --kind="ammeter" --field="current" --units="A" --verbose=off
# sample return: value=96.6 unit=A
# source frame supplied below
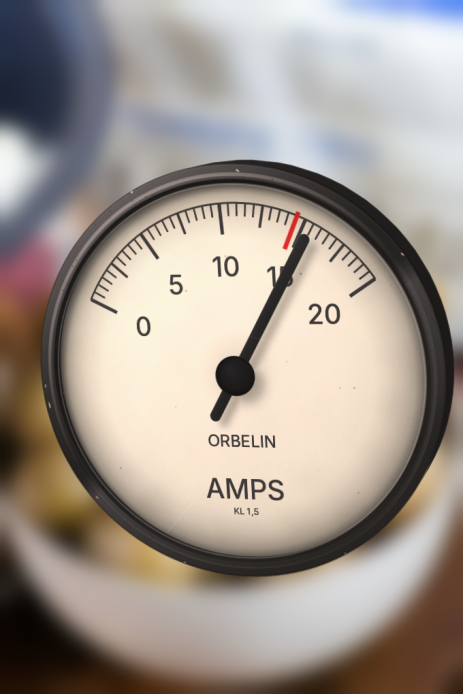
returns value=15.5 unit=A
